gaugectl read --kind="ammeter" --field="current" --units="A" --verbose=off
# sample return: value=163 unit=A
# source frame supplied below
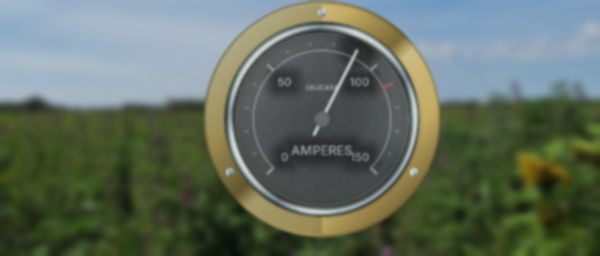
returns value=90 unit=A
